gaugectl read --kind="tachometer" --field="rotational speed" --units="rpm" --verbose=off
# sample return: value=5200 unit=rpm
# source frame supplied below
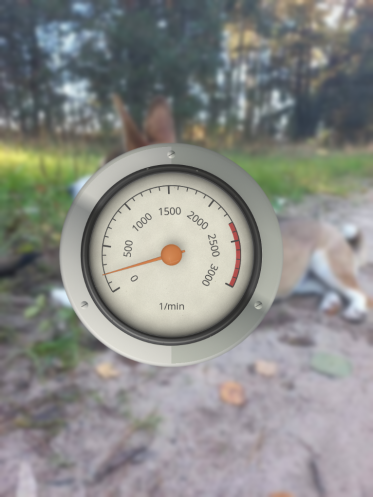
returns value=200 unit=rpm
